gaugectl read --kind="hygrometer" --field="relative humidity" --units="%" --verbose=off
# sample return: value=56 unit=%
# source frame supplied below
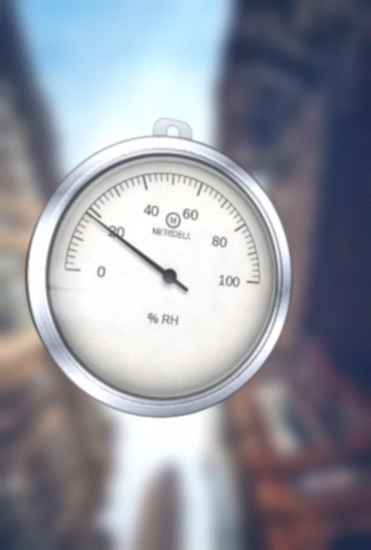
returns value=18 unit=%
